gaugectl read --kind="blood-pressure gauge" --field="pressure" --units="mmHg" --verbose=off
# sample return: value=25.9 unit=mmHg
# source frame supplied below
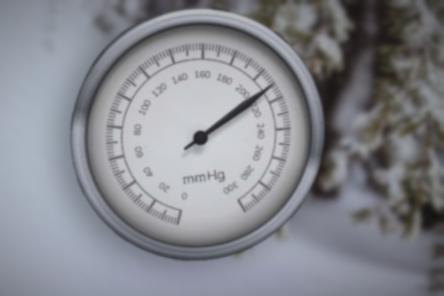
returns value=210 unit=mmHg
